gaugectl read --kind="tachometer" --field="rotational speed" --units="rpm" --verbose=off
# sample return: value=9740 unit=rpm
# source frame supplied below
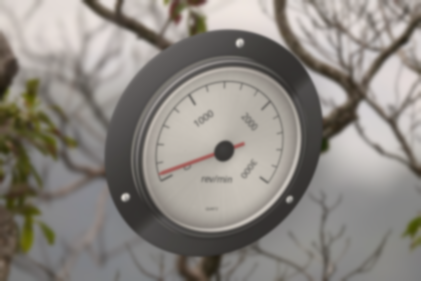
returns value=100 unit=rpm
